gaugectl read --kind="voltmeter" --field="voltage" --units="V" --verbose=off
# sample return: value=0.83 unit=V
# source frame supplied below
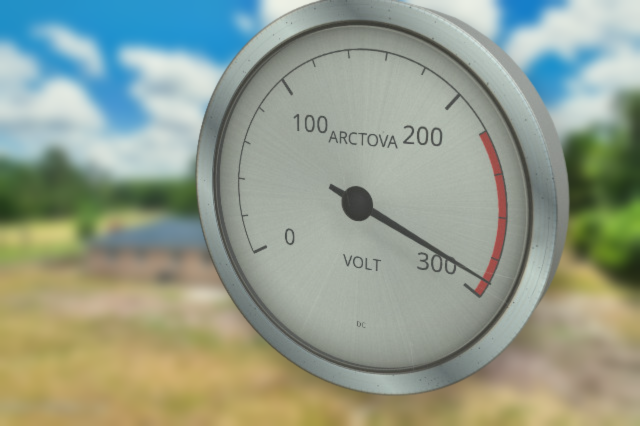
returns value=290 unit=V
